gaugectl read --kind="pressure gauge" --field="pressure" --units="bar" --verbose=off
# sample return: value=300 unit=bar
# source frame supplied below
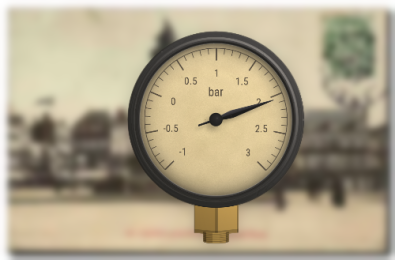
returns value=2.05 unit=bar
